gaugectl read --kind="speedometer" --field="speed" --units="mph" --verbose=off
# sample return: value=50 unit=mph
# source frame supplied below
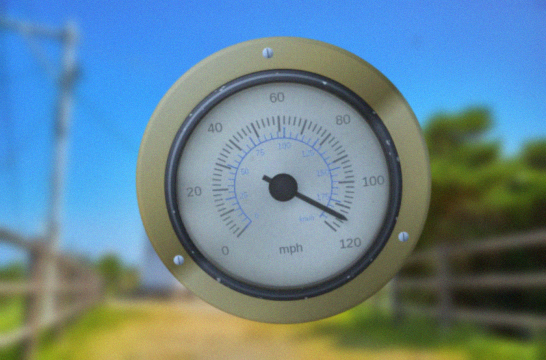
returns value=114 unit=mph
